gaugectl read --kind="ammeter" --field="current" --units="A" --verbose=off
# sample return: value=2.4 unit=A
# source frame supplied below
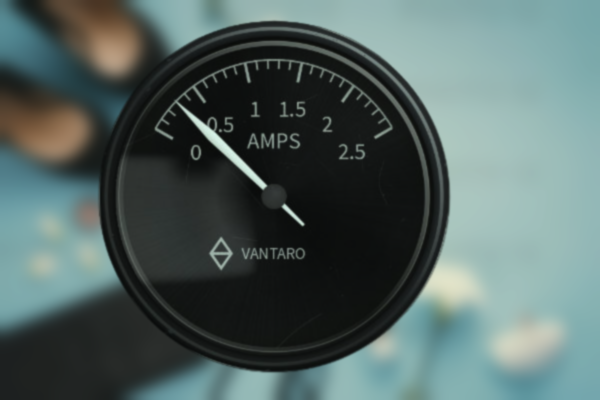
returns value=0.3 unit=A
